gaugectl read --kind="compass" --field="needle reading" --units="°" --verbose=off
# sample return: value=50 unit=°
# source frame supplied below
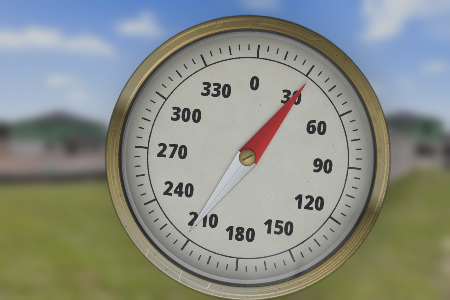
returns value=32.5 unit=°
